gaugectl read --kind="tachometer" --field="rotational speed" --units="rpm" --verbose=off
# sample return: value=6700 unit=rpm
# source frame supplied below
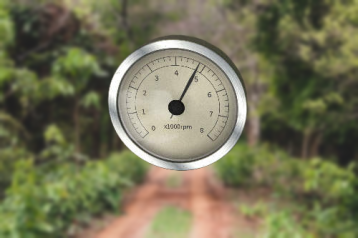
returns value=4800 unit=rpm
